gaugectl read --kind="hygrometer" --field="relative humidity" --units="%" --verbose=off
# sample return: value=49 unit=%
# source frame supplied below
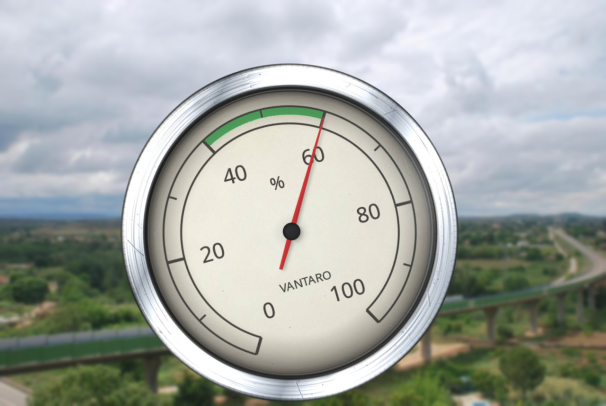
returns value=60 unit=%
